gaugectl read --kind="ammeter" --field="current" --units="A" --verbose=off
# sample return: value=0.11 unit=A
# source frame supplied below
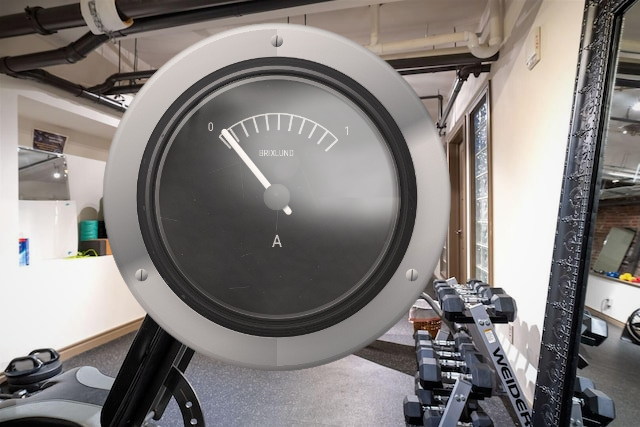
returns value=0.05 unit=A
